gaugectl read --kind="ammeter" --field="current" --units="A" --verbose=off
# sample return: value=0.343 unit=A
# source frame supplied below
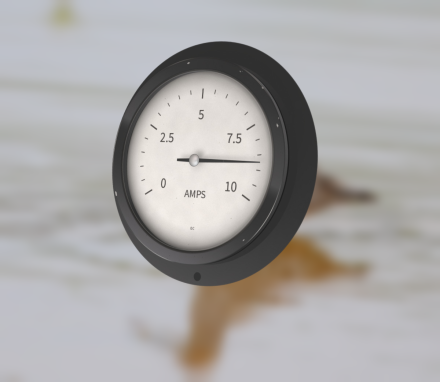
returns value=8.75 unit=A
